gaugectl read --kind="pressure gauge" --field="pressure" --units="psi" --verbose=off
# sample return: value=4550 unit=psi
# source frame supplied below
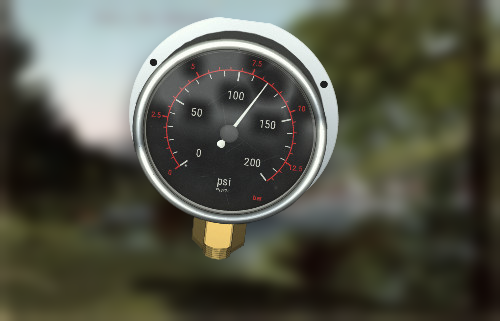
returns value=120 unit=psi
